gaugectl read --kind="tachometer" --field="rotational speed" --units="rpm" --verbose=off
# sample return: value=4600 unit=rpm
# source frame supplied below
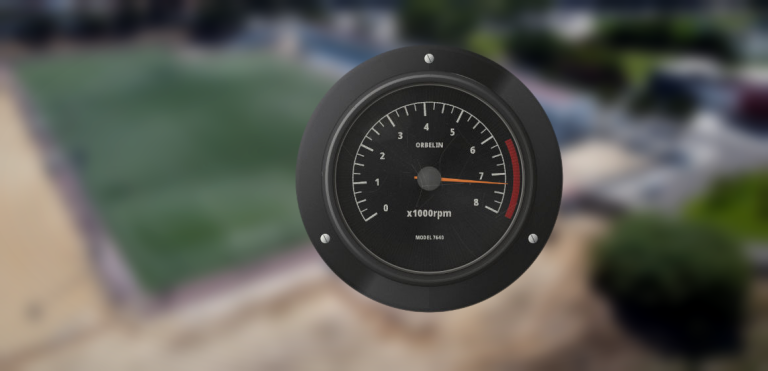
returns value=7250 unit=rpm
